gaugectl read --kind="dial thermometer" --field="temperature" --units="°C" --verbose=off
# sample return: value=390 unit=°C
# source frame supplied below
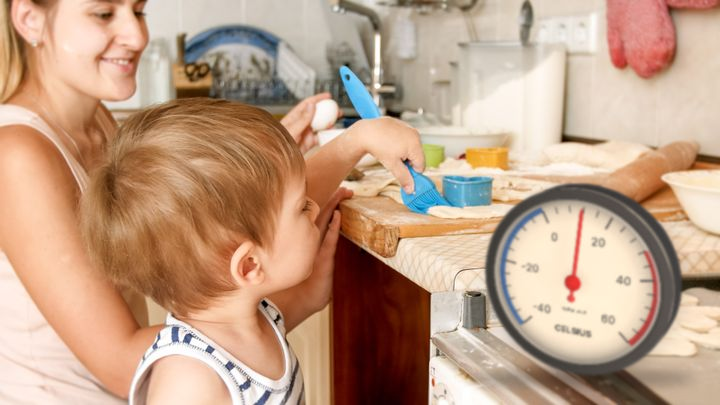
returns value=12 unit=°C
